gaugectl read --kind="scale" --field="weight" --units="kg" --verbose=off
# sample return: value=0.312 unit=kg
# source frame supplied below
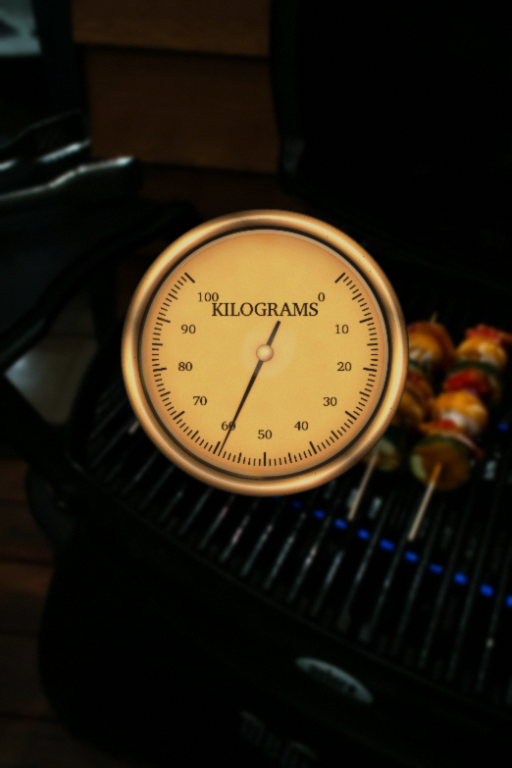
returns value=59 unit=kg
